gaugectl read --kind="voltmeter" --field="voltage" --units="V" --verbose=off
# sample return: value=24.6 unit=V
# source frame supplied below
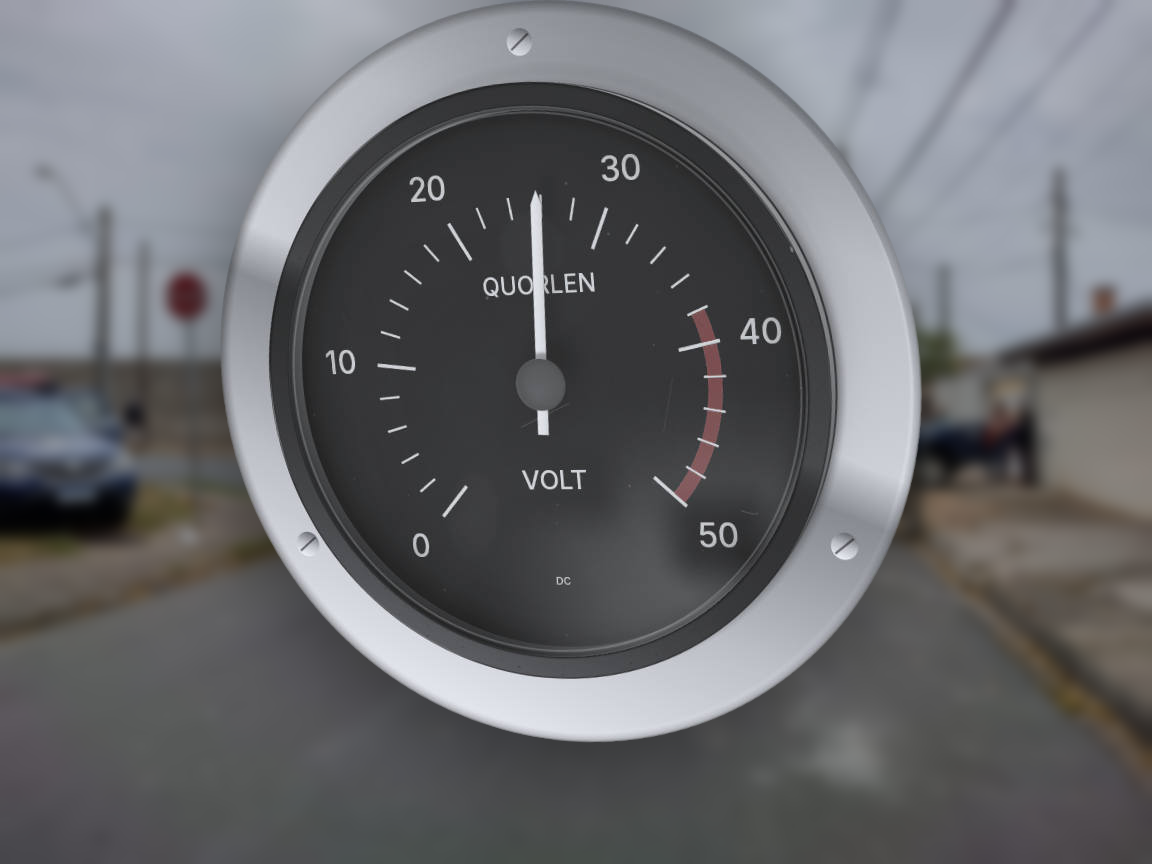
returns value=26 unit=V
